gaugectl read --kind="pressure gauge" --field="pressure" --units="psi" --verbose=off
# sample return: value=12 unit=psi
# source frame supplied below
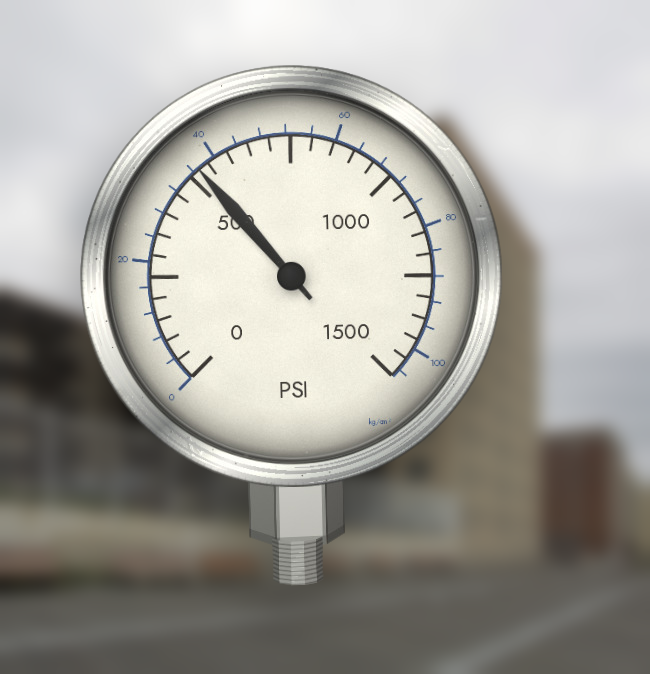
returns value=525 unit=psi
